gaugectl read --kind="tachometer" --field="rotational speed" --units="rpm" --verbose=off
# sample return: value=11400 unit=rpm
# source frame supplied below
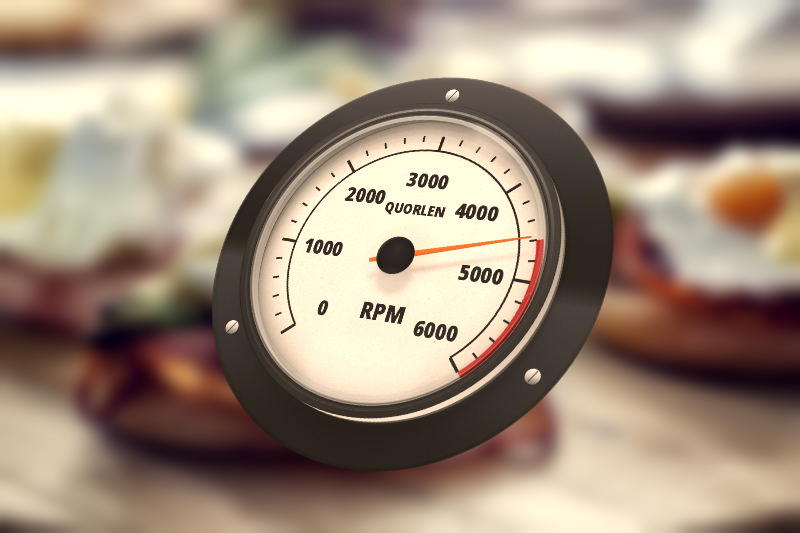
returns value=4600 unit=rpm
